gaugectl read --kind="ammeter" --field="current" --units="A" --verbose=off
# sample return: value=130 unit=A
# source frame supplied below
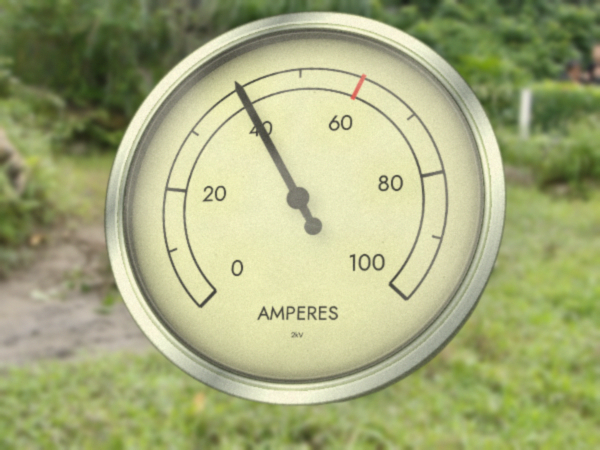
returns value=40 unit=A
